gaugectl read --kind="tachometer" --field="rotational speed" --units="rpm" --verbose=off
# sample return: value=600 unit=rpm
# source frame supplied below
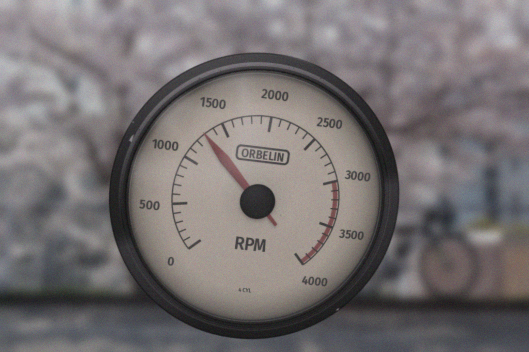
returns value=1300 unit=rpm
